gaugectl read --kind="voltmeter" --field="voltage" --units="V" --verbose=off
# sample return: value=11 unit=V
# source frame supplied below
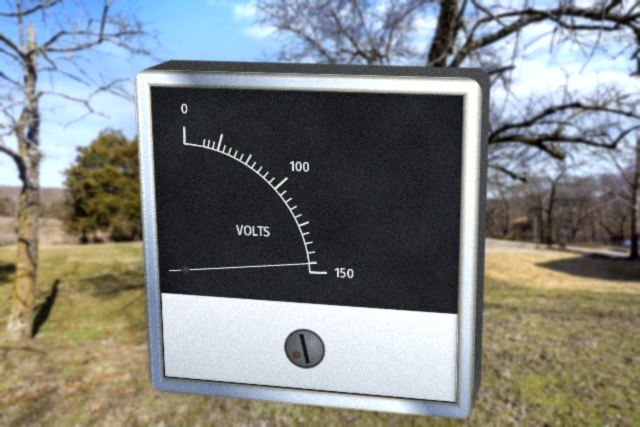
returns value=145 unit=V
